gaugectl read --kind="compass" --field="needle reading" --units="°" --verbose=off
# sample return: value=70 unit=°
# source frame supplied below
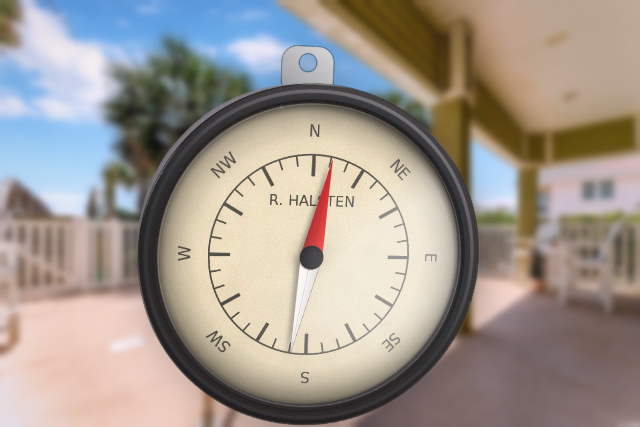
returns value=10 unit=°
